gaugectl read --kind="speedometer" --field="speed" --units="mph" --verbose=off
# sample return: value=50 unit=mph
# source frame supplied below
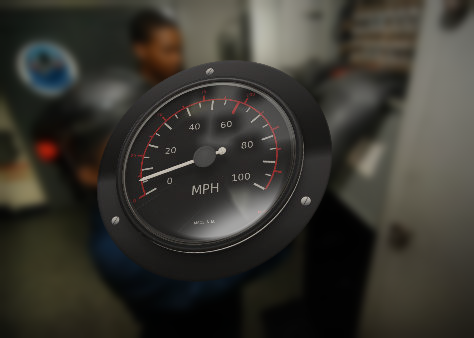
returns value=5 unit=mph
